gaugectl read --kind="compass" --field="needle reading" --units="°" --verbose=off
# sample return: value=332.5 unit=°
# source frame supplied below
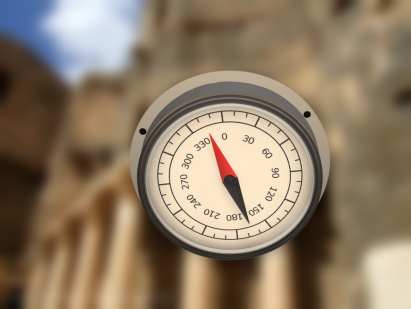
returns value=345 unit=°
